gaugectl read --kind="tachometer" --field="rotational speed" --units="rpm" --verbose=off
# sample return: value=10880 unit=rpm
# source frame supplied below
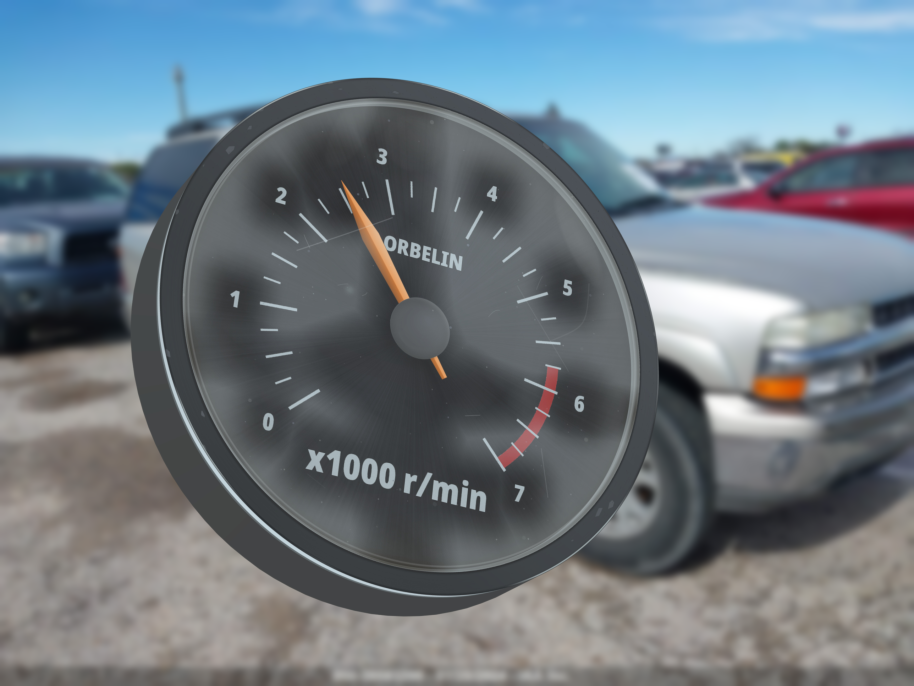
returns value=2500 unit=rpm
